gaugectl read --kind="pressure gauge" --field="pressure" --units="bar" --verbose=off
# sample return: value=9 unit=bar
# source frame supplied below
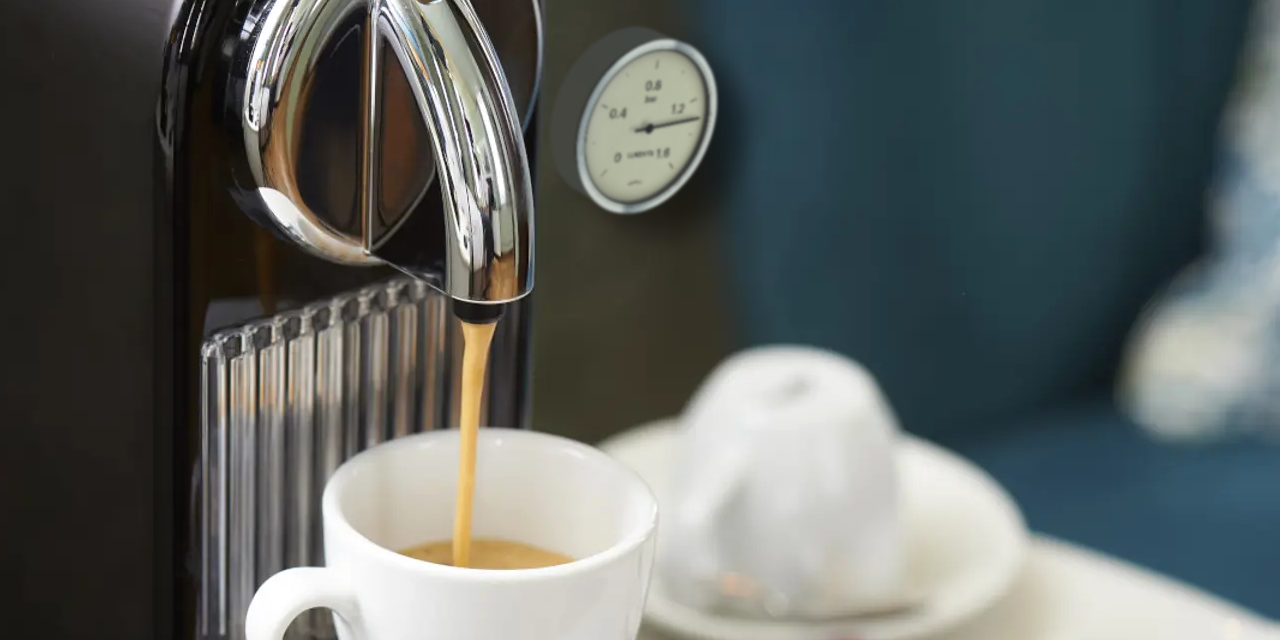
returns value=1.3 unit=bar
